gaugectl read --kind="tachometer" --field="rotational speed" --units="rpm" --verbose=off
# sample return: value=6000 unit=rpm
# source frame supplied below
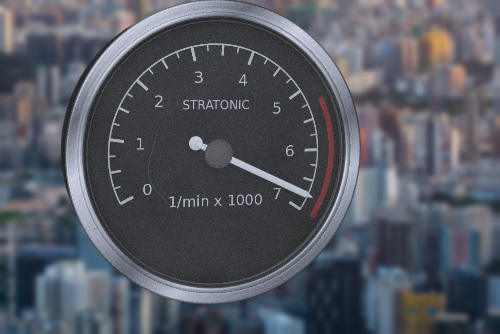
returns value=6750 unit=rpm
